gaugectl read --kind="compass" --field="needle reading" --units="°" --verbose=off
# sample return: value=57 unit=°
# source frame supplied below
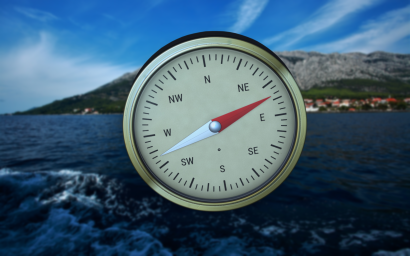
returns value=70 unit=°
